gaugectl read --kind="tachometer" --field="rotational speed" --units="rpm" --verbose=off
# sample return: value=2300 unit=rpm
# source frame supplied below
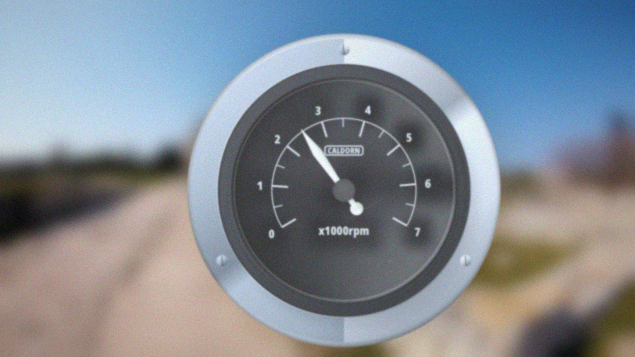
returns value=2500 unit=rpm
